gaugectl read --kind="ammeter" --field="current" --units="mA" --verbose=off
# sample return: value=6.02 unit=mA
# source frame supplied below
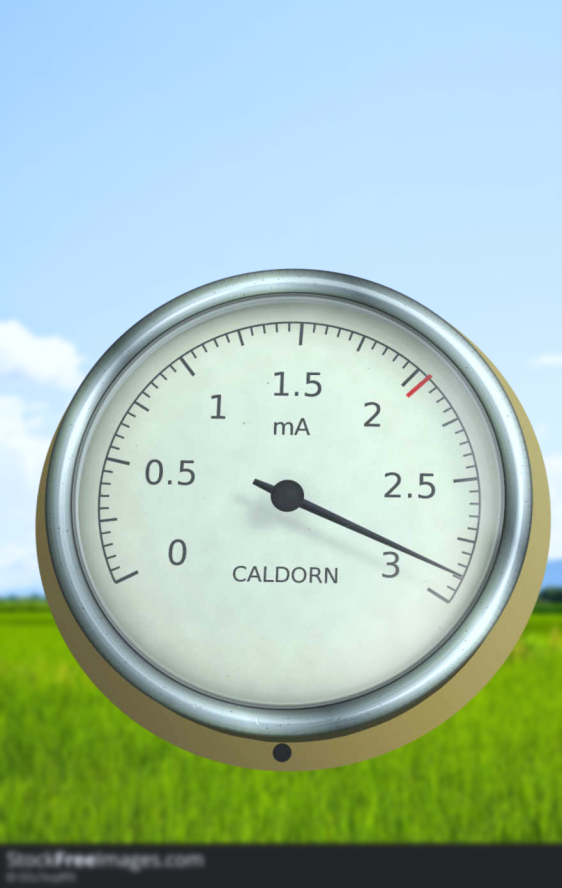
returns value=2.9 unit=mA
